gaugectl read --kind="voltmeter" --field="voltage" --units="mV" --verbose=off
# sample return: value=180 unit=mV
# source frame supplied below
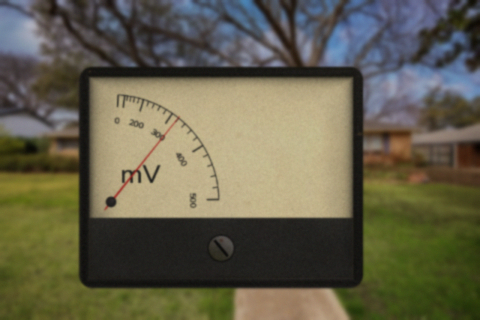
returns value=320 unit=mV
